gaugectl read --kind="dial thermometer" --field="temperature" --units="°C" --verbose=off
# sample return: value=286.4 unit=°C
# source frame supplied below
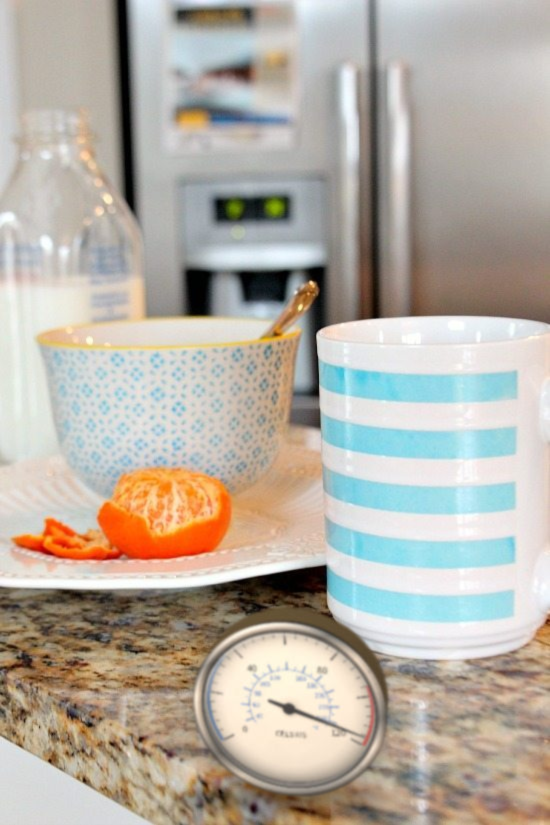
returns value=116 unit=°C
